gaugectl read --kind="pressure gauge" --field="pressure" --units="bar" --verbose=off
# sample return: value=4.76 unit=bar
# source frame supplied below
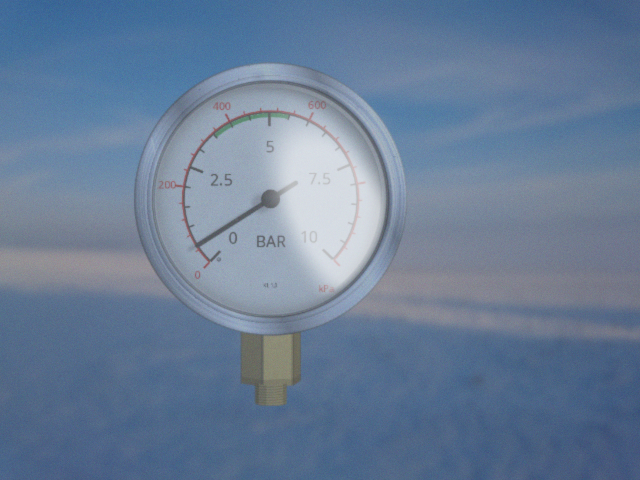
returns value=0.5 unit=bar
